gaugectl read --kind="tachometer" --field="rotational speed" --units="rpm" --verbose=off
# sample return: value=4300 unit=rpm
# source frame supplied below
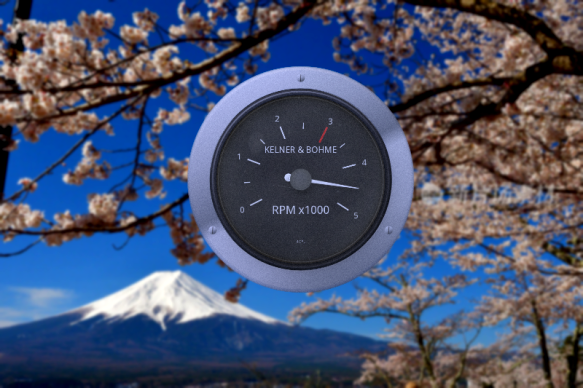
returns value=4500 unit=rpm
